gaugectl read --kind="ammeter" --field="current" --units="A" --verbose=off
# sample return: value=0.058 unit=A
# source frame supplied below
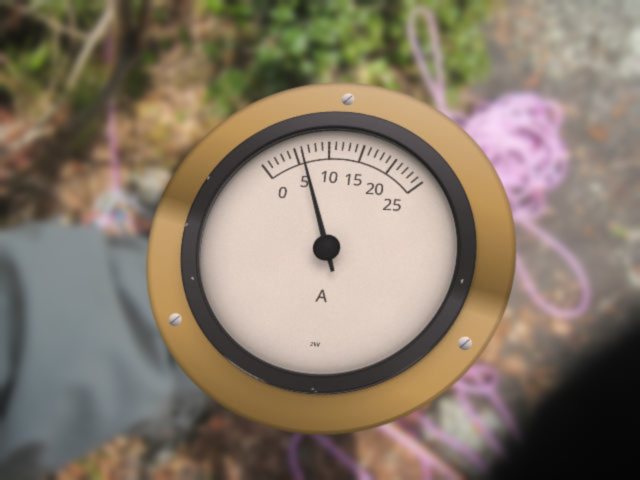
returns value=6 unit=A
